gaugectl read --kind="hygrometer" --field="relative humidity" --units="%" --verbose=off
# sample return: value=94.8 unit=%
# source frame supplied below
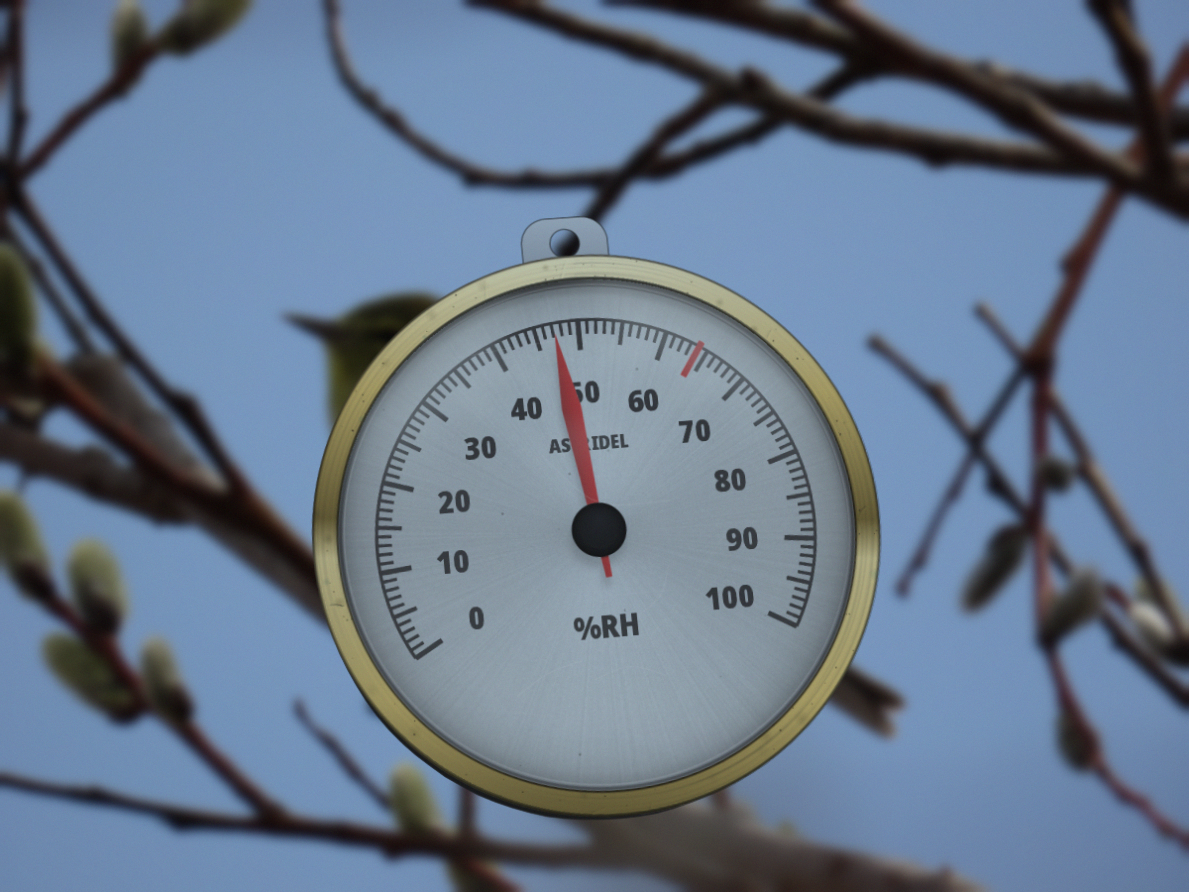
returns value=47 unit=%
